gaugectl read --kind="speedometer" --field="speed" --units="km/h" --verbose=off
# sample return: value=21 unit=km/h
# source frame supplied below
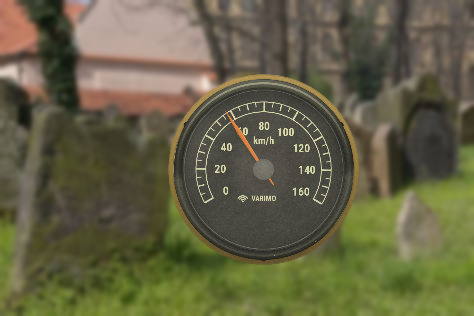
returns value=57.5 unit=km/h
